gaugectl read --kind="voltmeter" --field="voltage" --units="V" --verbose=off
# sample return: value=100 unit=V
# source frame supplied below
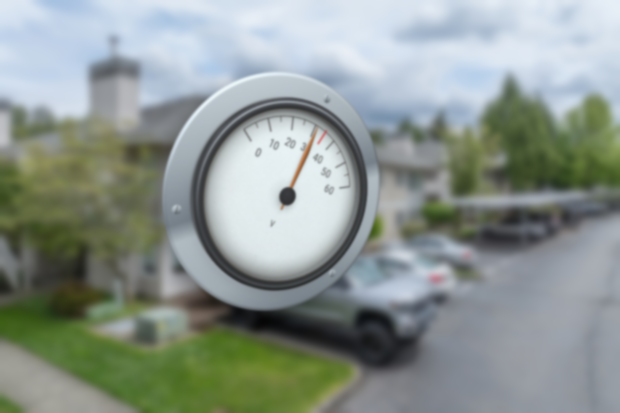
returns value=30 unit=V
